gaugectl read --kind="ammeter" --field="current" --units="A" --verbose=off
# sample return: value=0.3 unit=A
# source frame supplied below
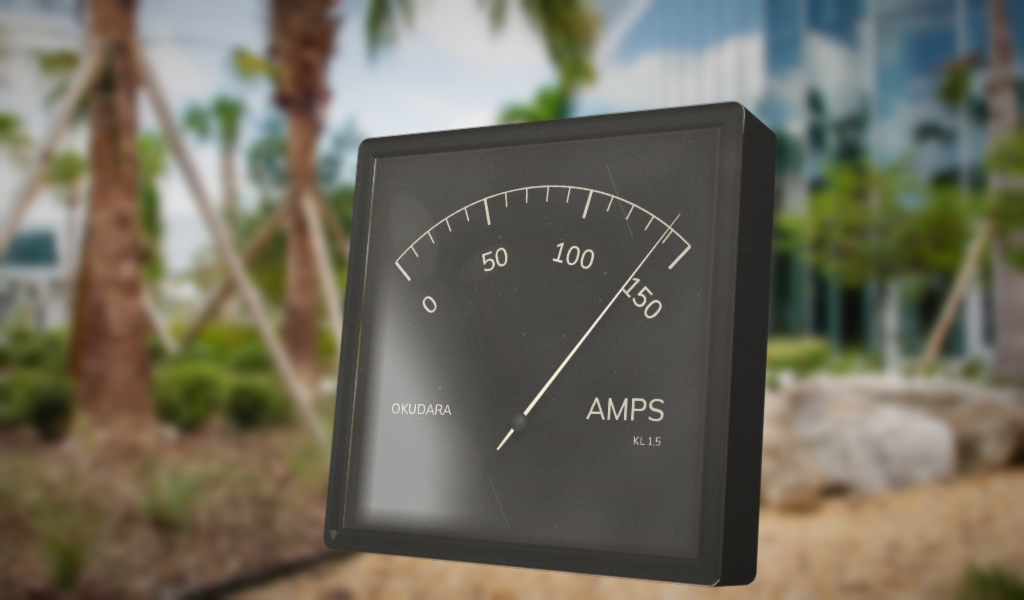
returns value=140 unit=A
